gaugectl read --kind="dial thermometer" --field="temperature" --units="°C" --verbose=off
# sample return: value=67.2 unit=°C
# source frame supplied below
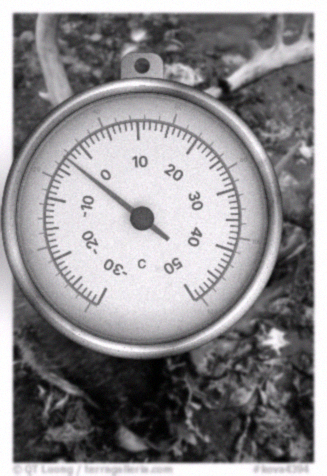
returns value=-3 unit=°C
